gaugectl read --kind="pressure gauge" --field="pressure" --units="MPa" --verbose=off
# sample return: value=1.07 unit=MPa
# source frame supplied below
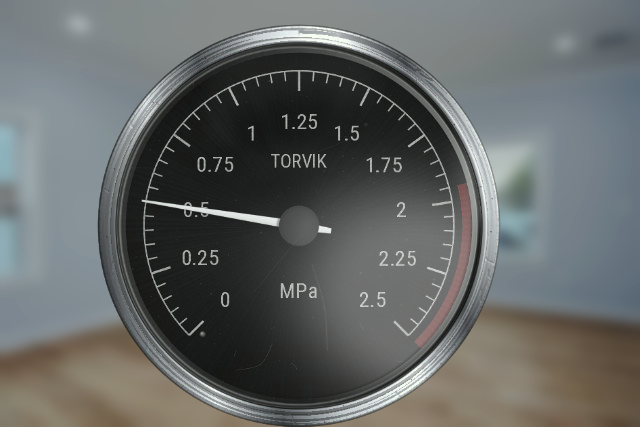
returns value=0.5 unit=MPa
